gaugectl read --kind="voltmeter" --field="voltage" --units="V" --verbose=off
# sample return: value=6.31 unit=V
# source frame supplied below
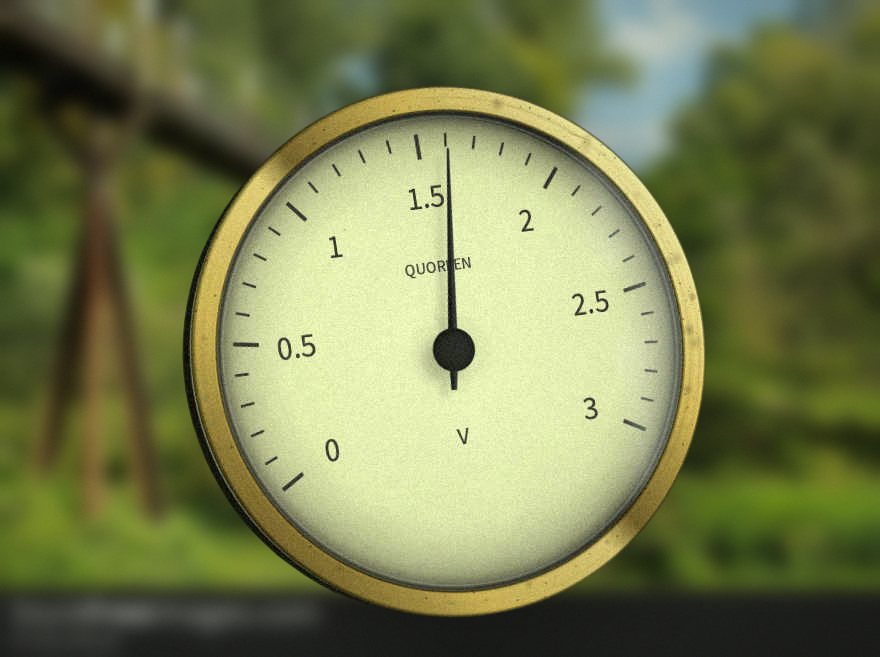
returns value=1.6 unit=V
